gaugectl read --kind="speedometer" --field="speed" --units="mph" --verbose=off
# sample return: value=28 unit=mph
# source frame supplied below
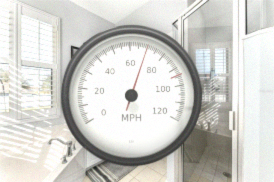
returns value=70 unit=mph
